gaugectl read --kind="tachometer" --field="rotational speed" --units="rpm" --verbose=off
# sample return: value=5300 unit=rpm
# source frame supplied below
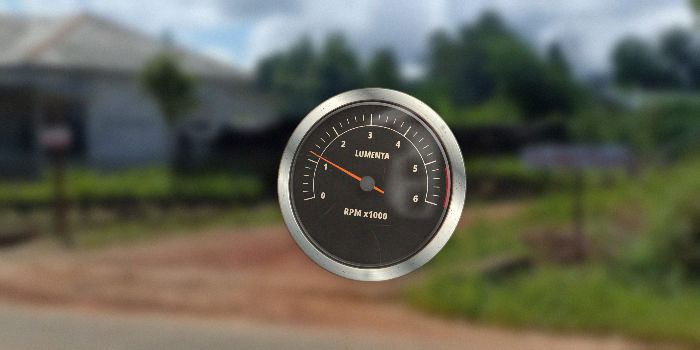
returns value=1200 unit=rpm
